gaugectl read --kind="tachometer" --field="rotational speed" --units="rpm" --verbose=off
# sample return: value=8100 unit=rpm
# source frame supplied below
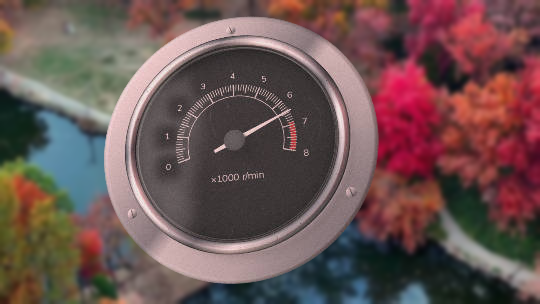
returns value=6500 unit=rpm
